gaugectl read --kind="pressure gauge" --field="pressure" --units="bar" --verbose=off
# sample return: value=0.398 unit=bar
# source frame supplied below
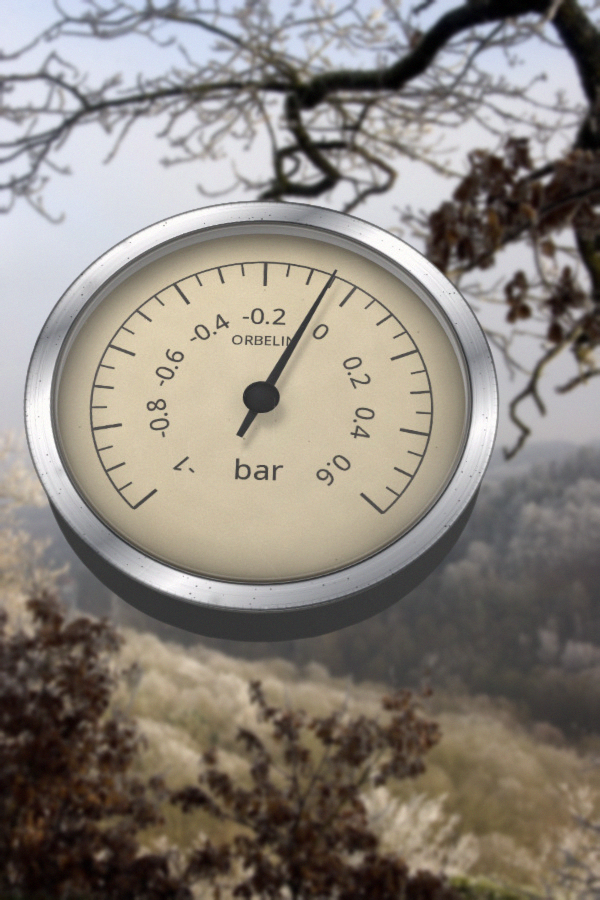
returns value=-0.05 unit=bar
